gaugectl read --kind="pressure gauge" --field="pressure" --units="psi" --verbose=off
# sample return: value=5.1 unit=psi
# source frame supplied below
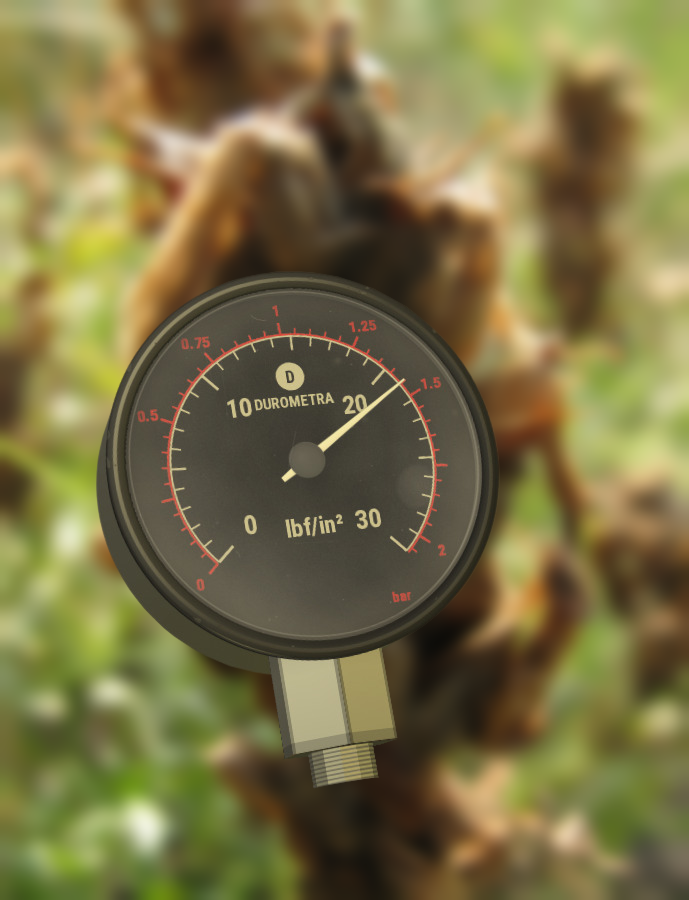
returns value=21 unit=psi
